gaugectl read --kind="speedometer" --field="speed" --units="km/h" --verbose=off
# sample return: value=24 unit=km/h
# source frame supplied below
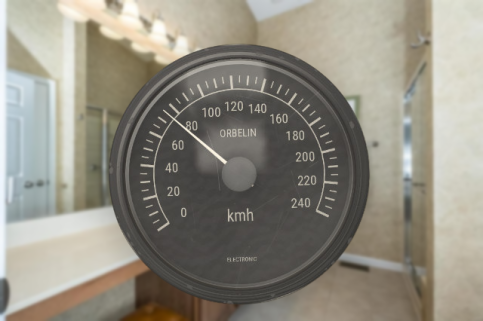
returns value=75 unit=km/h
